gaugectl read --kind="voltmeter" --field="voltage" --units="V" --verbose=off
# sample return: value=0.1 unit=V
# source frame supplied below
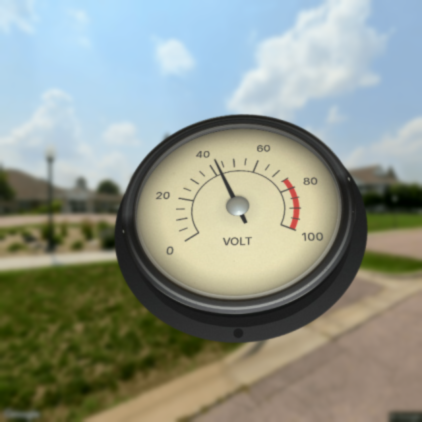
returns value=42.5 unit=V
